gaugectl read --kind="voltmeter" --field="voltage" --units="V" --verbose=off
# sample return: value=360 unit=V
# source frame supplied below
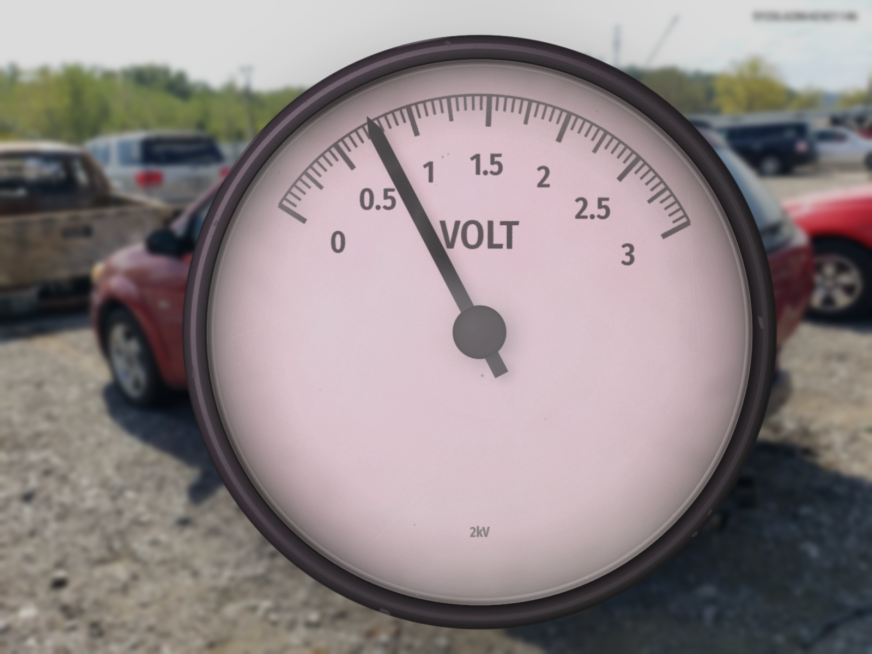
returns value=0.75 unit=V
